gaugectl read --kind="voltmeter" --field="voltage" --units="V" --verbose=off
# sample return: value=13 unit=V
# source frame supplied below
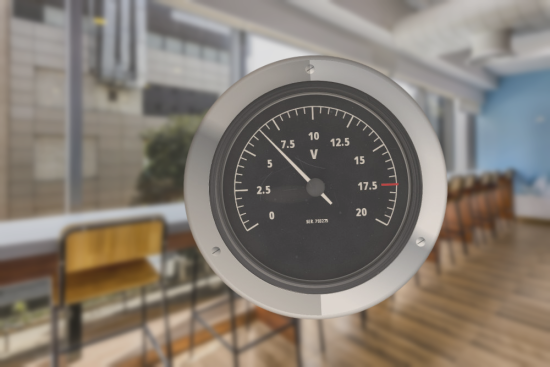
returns value=6.5 unit=V
